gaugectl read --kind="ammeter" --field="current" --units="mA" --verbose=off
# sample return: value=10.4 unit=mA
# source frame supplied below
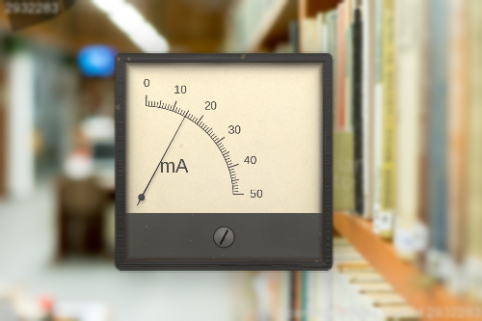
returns value=15 unit=mA
